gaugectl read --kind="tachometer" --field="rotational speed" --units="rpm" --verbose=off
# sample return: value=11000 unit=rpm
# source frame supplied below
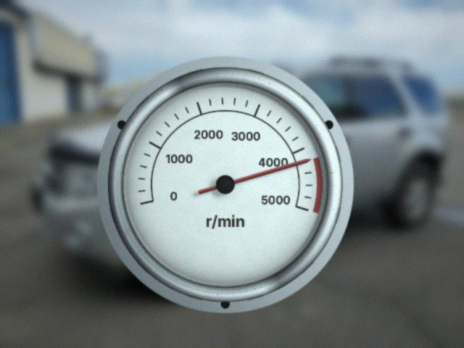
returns value=4200 unit=rpm
